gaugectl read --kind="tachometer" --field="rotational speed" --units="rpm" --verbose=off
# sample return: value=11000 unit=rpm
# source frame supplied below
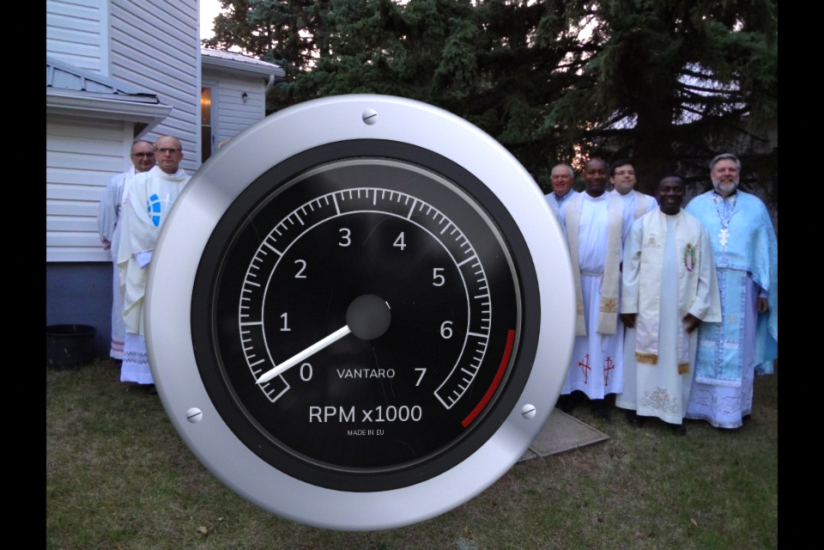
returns value=300 unit=rpm
